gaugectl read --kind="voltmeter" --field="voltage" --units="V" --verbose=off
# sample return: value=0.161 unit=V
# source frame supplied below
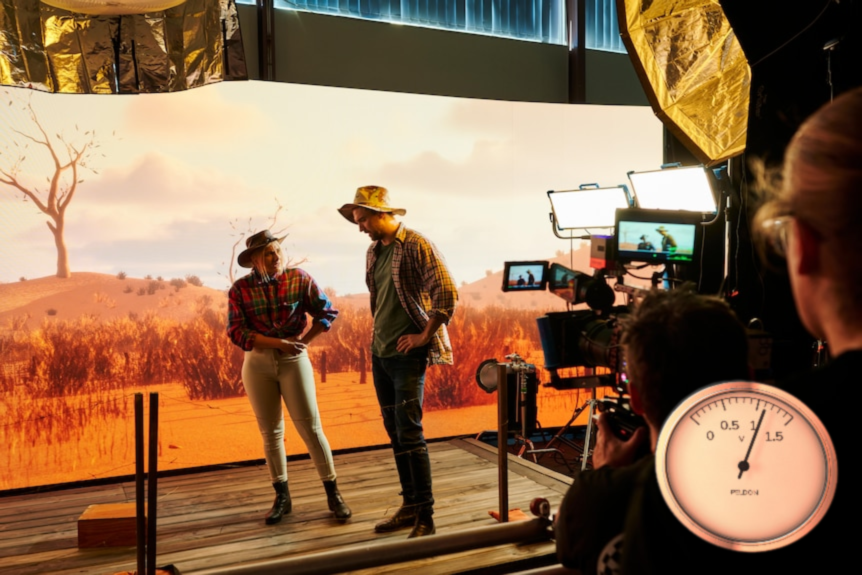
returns value=1.1 unit=V
